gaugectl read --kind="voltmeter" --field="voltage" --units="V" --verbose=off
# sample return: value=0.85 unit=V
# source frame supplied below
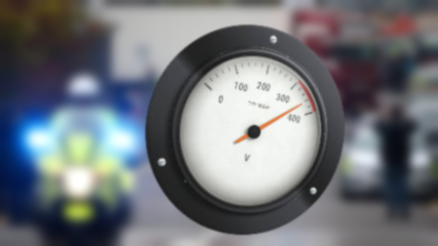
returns value=360 unit=V
